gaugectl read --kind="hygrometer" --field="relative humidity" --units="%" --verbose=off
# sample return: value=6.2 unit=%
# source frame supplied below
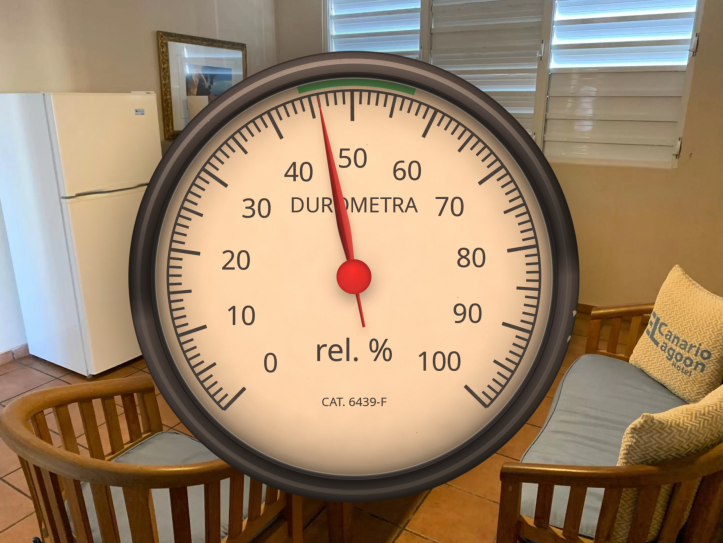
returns value=46 unit=%
